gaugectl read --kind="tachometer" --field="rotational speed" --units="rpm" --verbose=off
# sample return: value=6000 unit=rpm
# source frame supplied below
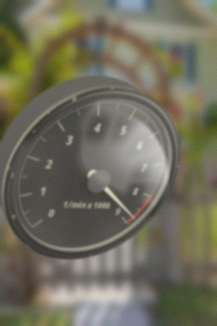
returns value=8750 unit=rpm
